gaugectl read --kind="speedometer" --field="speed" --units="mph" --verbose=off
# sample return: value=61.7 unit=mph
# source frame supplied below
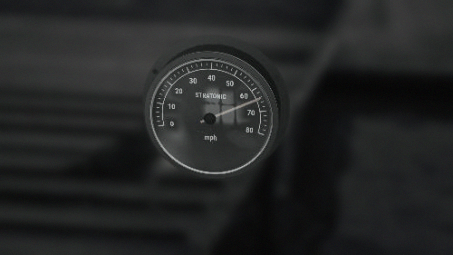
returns value=64 unit=mph
